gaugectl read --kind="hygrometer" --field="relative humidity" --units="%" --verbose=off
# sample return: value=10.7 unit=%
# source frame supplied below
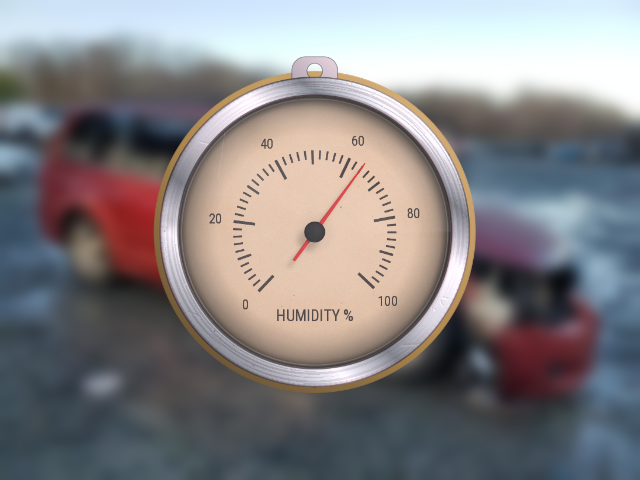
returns value=64 unit=%
